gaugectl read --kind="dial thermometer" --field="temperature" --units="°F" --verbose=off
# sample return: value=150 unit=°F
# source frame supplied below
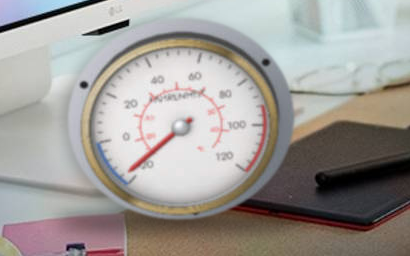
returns value=-16 unit=°F
